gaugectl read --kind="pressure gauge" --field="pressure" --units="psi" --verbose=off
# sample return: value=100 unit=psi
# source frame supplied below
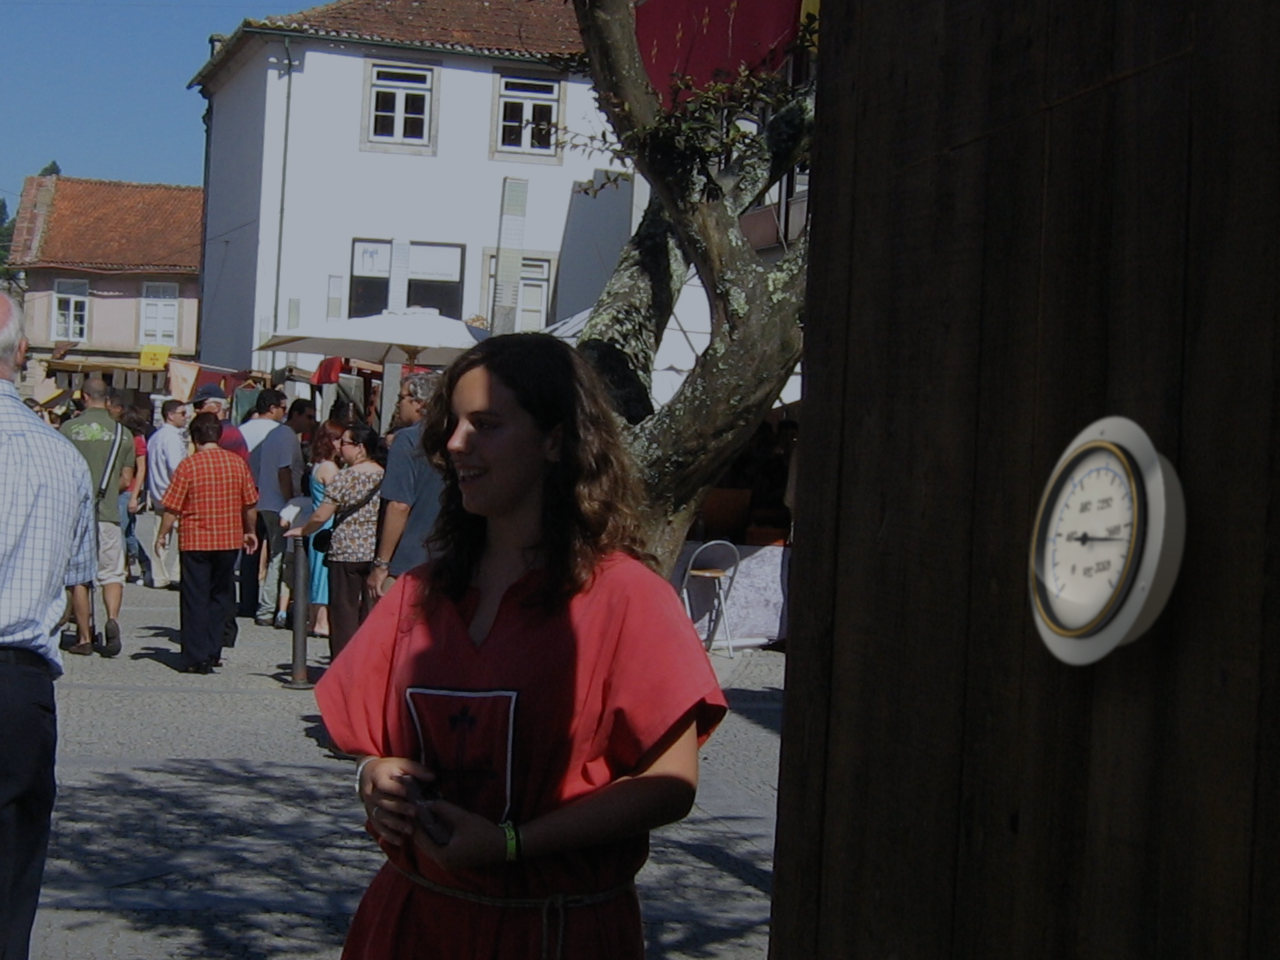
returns value=1700 unit=psi
